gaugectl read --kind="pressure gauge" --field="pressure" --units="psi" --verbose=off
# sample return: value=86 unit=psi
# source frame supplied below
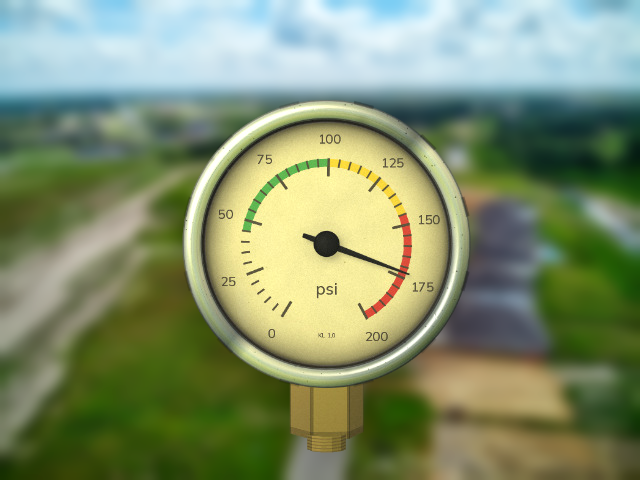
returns value=172.5 unit=psi
